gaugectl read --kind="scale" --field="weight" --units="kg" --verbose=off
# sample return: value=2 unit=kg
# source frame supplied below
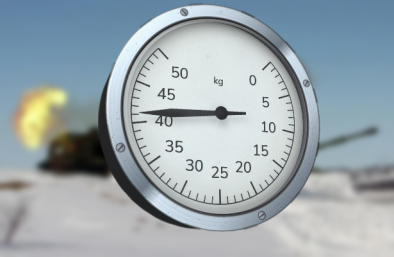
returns value=41 unit=kg
